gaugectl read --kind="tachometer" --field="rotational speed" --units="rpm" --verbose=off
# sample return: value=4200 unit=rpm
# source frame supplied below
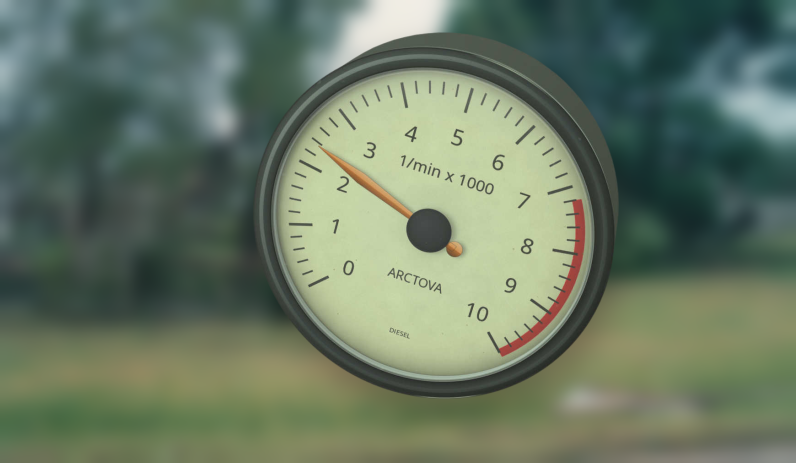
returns value=2400 unit=rpm
